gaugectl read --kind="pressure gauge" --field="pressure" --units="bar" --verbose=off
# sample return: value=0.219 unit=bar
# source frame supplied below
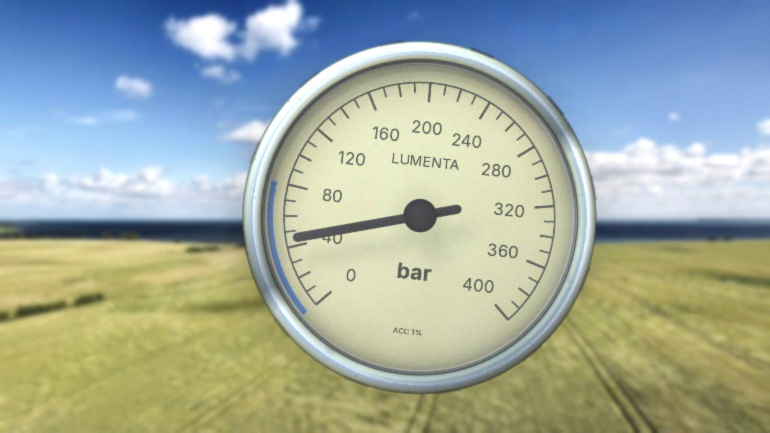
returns value=45 unit=bar
